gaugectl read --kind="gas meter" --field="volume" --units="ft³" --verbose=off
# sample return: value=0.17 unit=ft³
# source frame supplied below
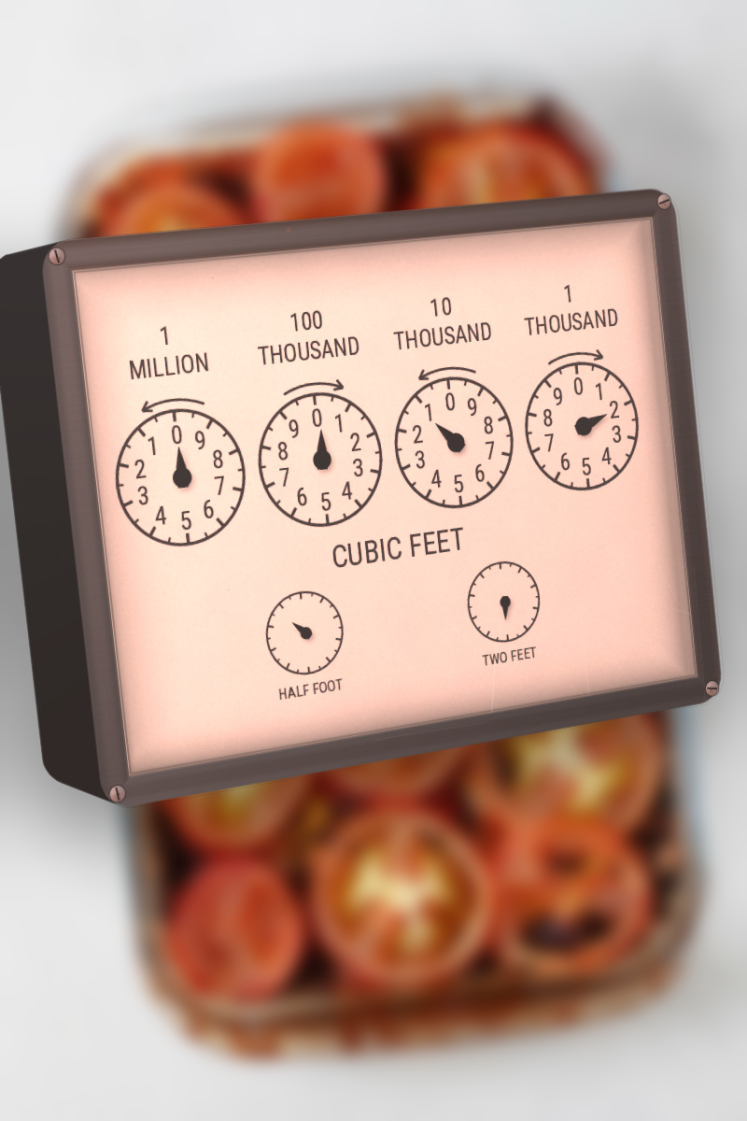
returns value=1200 unit=ft³
